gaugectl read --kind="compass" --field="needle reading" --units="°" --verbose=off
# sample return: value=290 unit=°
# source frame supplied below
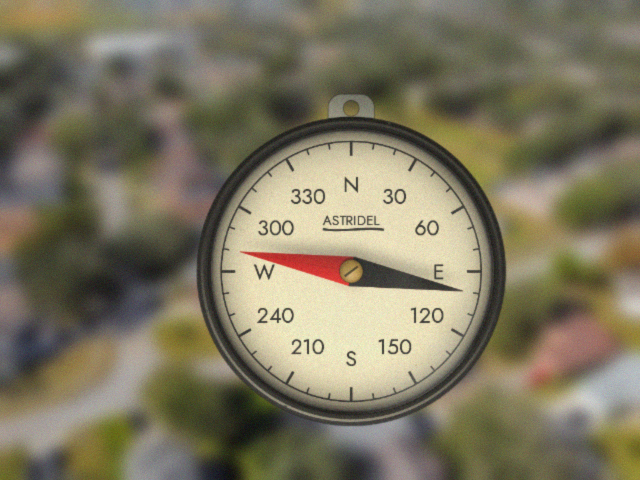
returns value=280 unit=°
